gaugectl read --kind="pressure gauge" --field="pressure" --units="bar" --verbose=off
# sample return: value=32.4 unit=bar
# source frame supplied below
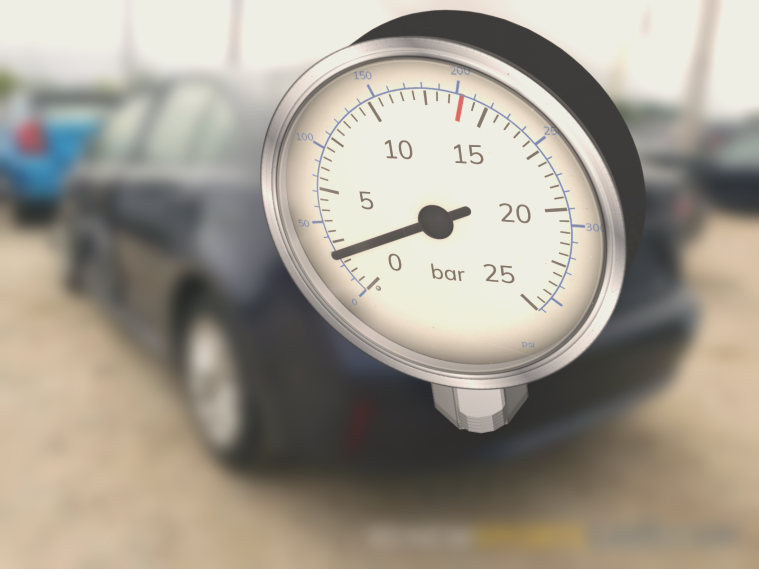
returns value=2 unit=bar
